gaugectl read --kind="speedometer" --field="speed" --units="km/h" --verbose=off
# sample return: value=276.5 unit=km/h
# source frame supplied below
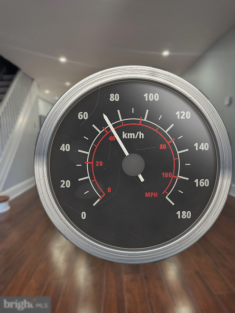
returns value=70 unit=km/h
